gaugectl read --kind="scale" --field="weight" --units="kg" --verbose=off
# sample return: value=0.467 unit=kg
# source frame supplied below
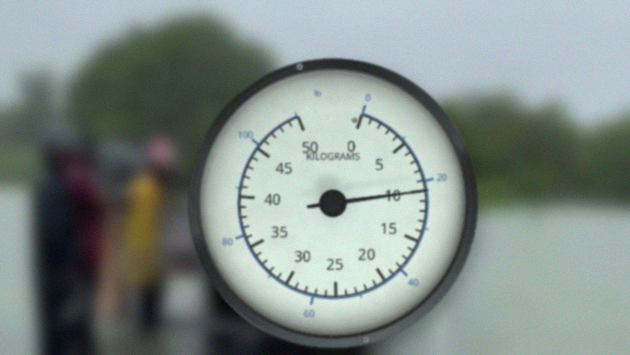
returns value=10 unit=kg
